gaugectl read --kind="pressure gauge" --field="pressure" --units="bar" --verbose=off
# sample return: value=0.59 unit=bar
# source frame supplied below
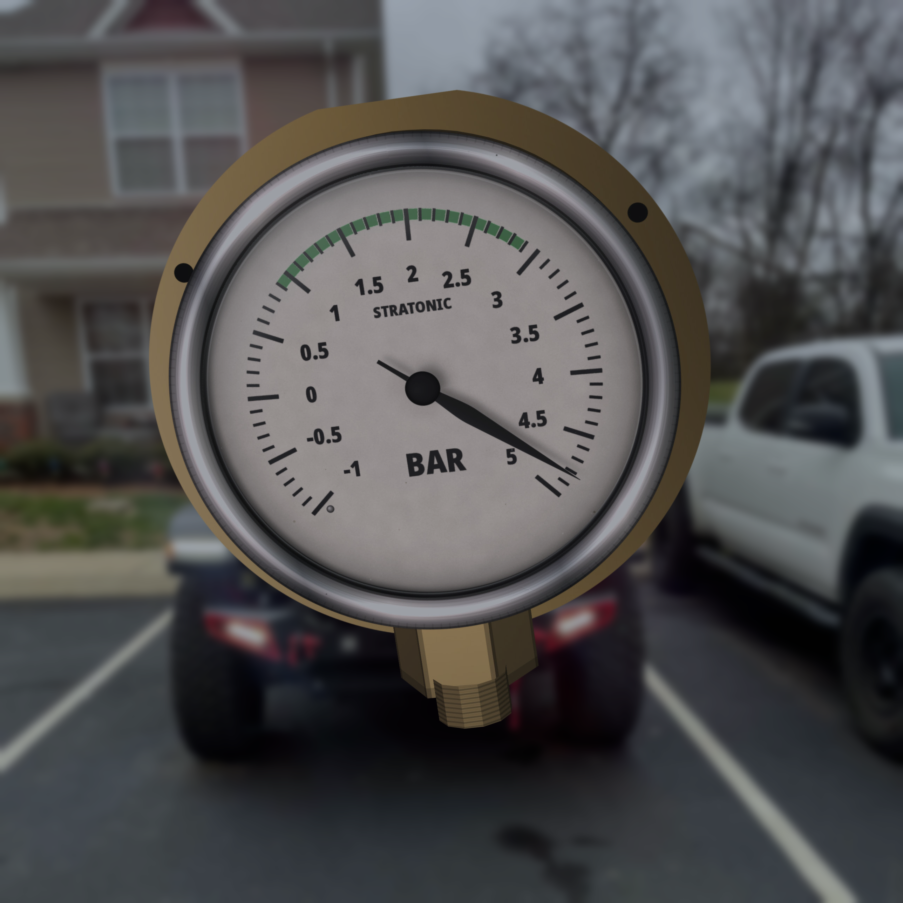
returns value=4.8 unit=bar
